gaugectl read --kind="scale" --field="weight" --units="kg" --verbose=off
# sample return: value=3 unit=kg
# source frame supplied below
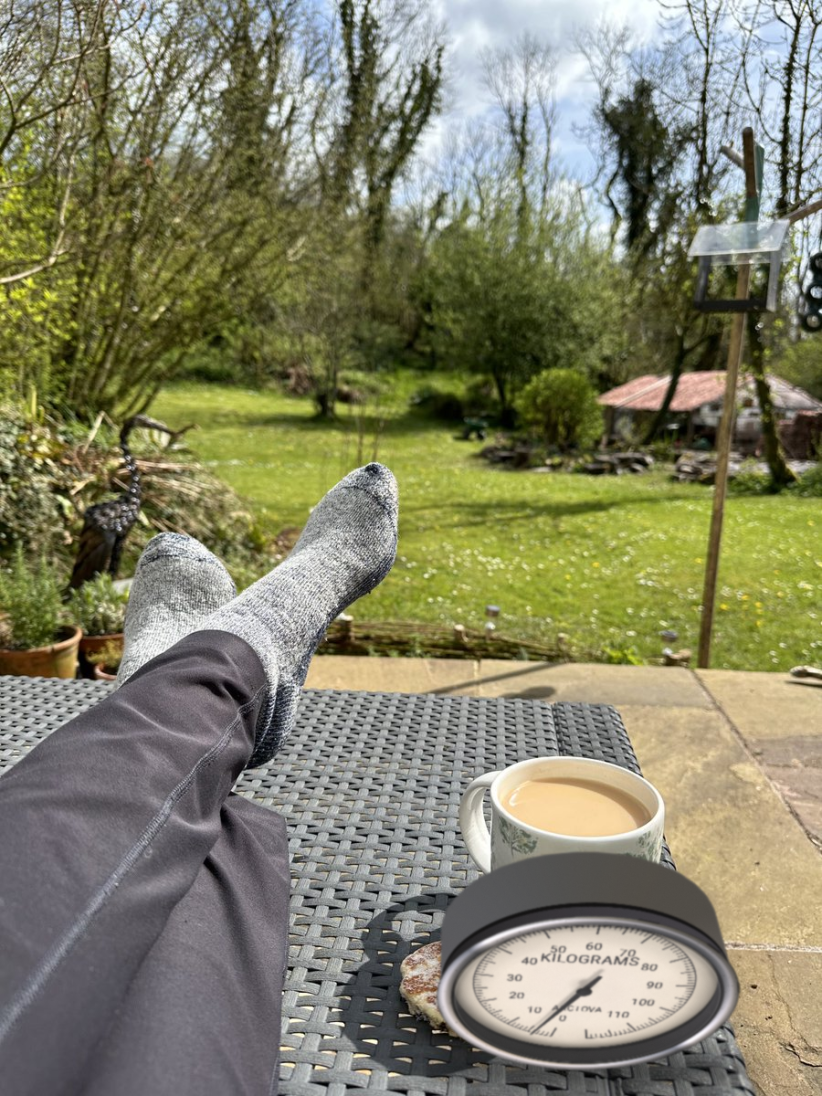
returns value=5 unit=kg
